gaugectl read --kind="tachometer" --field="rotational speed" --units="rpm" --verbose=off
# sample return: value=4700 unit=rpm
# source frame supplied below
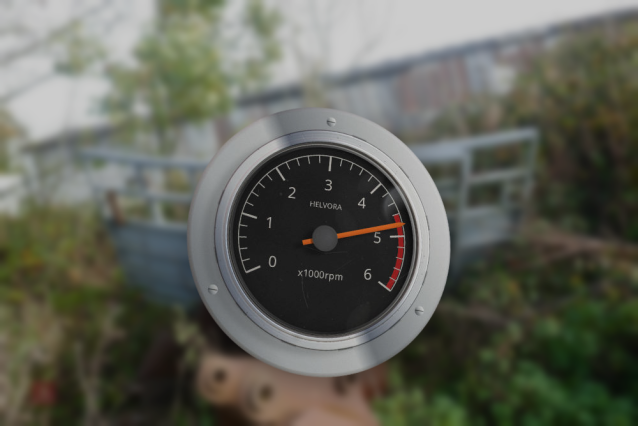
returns value=4800 unit=rpm
